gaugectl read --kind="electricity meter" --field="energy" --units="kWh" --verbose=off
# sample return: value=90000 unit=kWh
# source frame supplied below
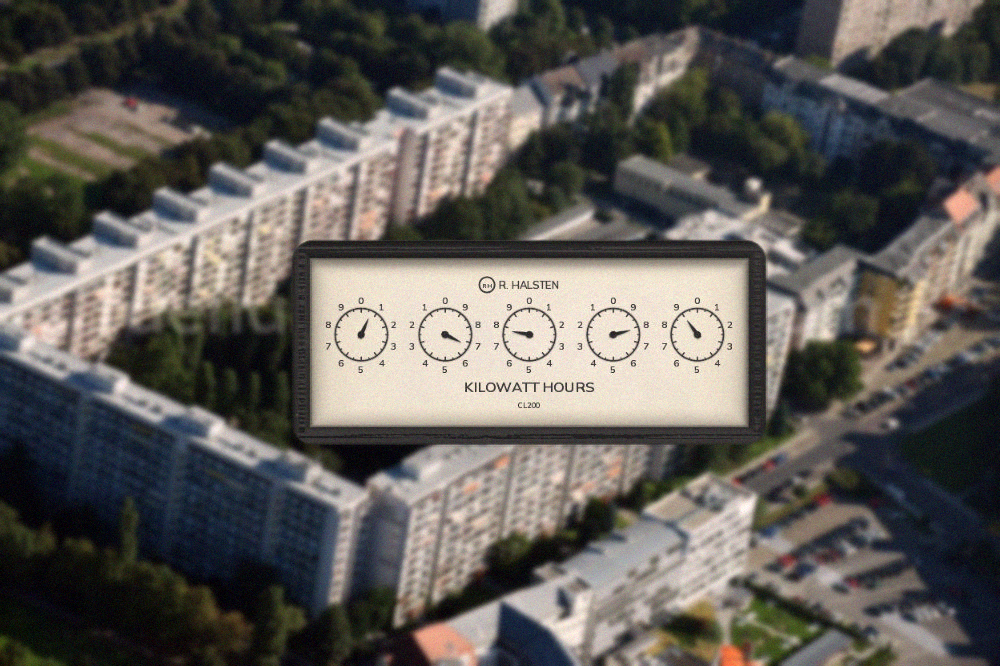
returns value=6779 unit=kWh
